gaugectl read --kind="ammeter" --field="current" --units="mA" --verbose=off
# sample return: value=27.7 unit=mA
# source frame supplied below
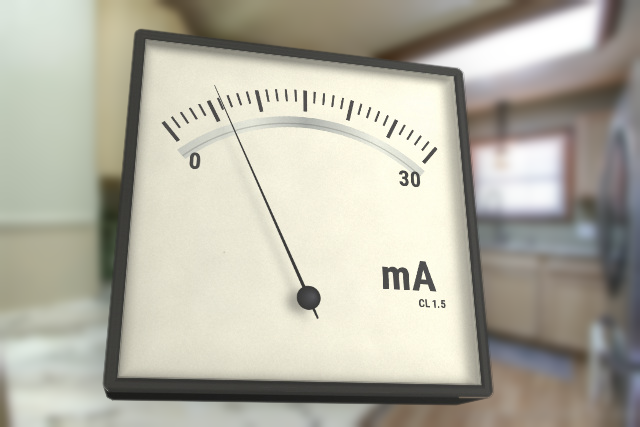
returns value=6 unit=mA
